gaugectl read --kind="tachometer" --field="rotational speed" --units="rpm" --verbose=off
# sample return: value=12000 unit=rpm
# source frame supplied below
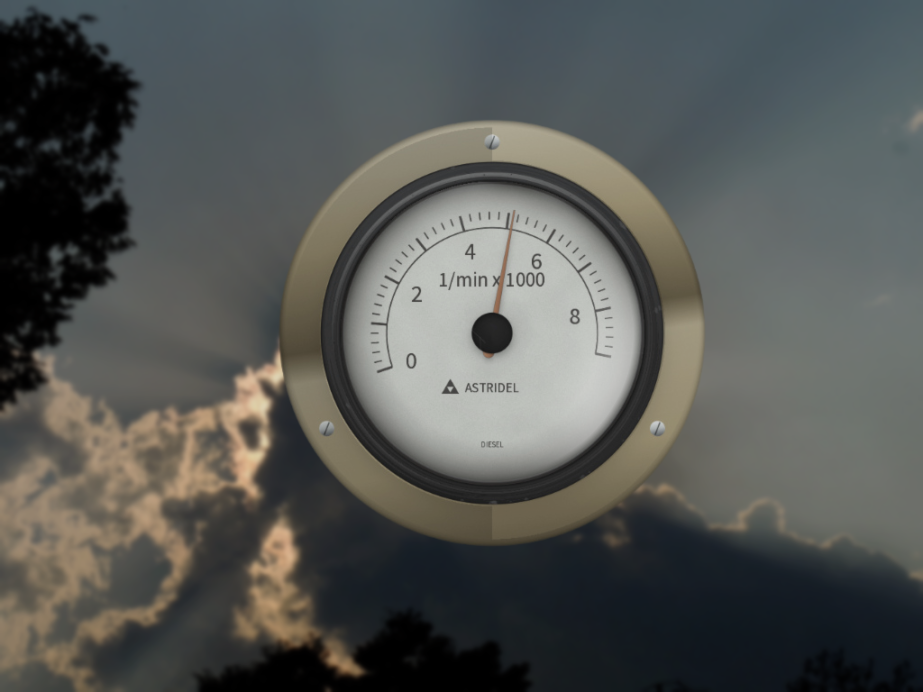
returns value=5100 unit=rpm
